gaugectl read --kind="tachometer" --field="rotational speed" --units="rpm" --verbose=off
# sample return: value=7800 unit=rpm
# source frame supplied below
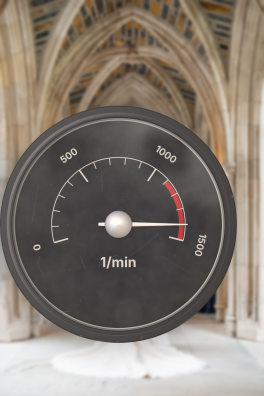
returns value=1400 unit=rpm
